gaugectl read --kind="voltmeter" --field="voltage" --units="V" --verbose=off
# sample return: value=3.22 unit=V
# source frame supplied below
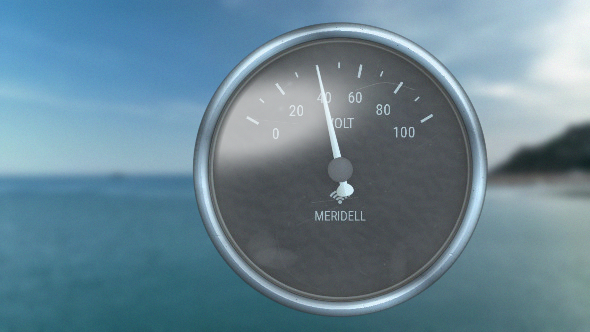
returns value=40 unit=V
